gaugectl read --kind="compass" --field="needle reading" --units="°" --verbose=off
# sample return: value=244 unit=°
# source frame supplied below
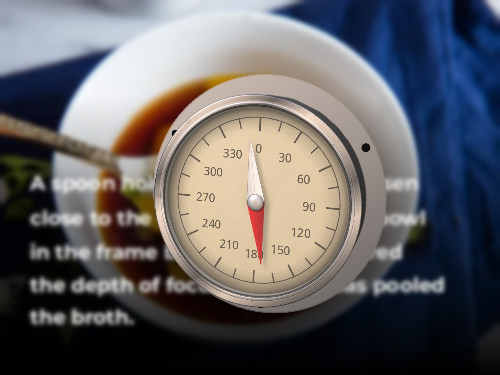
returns value=172.5 unit=°
